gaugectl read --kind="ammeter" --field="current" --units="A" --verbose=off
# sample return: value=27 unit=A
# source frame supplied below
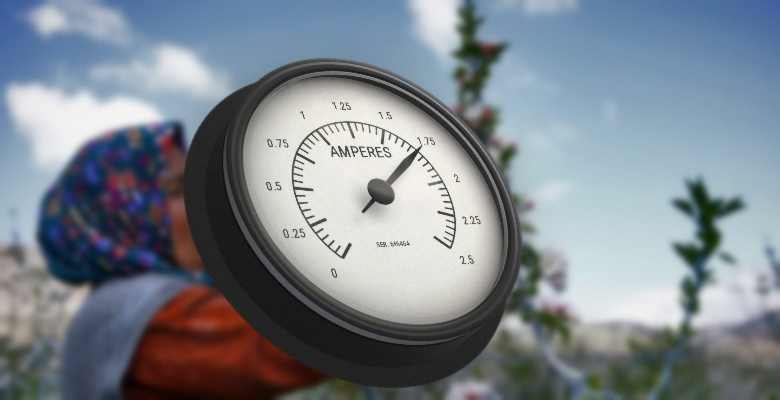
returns value=1.75 unit=A
